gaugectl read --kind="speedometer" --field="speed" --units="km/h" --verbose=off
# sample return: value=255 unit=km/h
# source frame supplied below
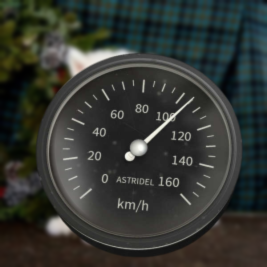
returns value=105 unit=km/h
